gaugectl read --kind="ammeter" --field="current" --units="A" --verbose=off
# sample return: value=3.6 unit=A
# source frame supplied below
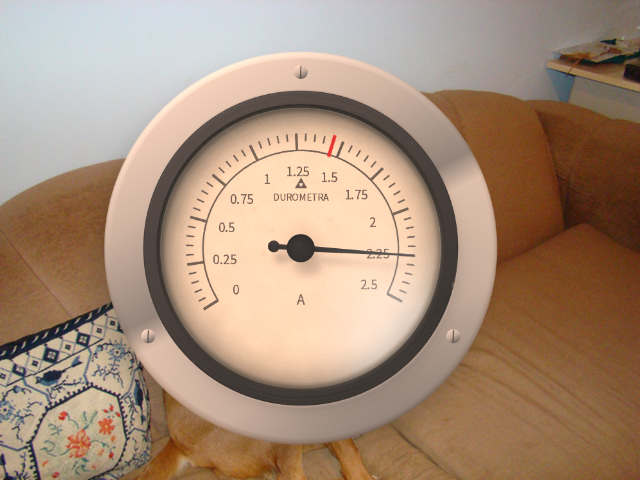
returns value=2.25 unit=A
